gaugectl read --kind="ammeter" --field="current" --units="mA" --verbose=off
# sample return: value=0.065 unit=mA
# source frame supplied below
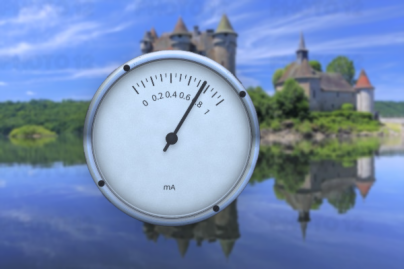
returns value=0.75 unit=mA
